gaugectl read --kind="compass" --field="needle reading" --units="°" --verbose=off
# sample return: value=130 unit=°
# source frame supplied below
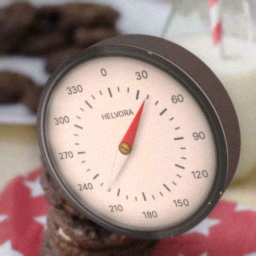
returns value=40 unit=°
